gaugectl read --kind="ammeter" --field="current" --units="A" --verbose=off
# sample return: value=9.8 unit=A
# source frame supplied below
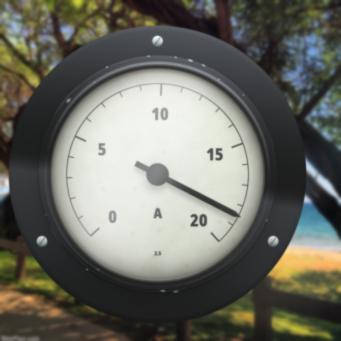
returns value=18.5 unit=A
